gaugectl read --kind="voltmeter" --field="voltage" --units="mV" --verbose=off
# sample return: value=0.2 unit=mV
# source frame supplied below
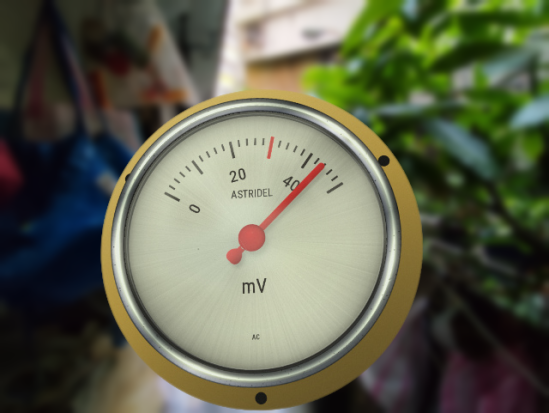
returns value=44 unit=mV
